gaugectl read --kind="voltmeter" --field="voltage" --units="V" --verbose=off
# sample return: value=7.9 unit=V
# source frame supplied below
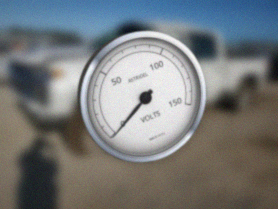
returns value=0 unit=V
